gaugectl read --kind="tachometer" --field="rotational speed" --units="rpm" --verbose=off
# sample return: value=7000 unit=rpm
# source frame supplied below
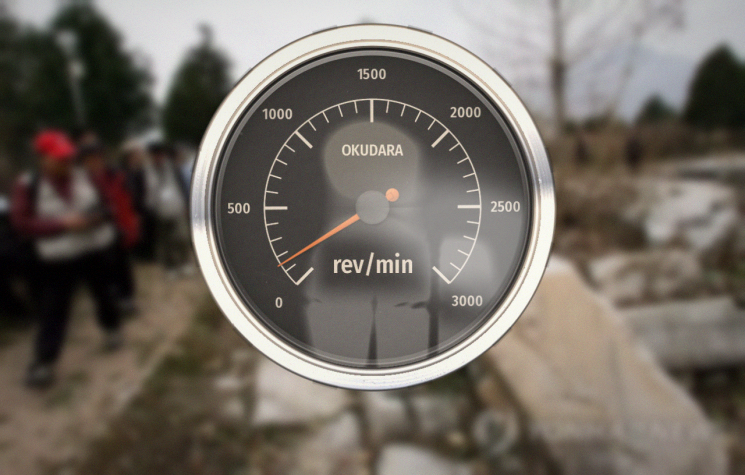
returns value=150 unit=rpm
